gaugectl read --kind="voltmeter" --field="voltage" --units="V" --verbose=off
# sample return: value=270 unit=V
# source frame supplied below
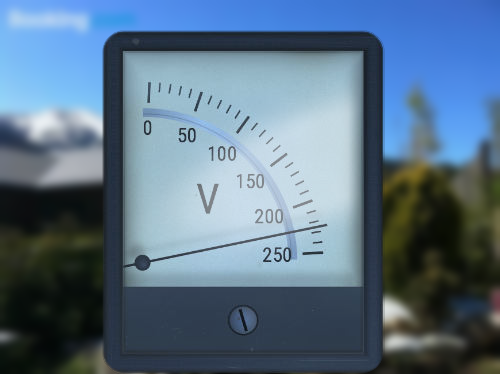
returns value=225 unit=V
